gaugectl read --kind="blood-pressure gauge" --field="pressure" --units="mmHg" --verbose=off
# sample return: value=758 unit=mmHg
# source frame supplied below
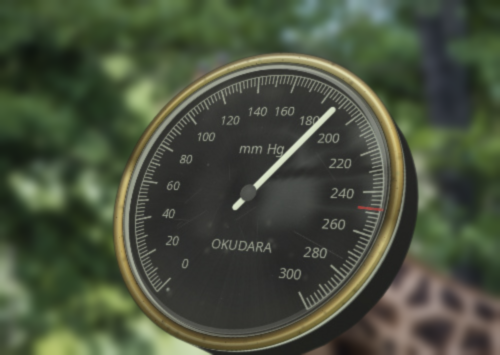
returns value=190 unit=mmHg
